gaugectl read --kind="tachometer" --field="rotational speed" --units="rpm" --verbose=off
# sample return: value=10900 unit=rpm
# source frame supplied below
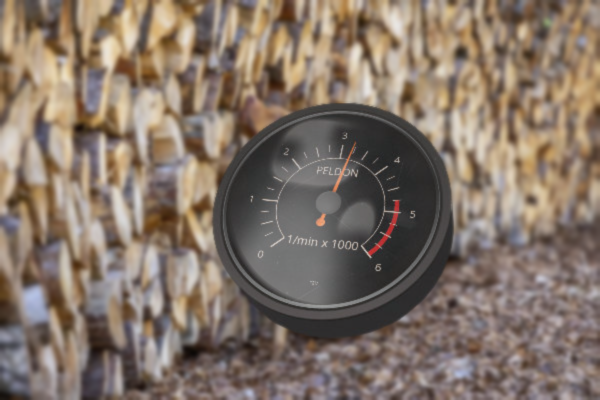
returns value=3250 unit=rpm
